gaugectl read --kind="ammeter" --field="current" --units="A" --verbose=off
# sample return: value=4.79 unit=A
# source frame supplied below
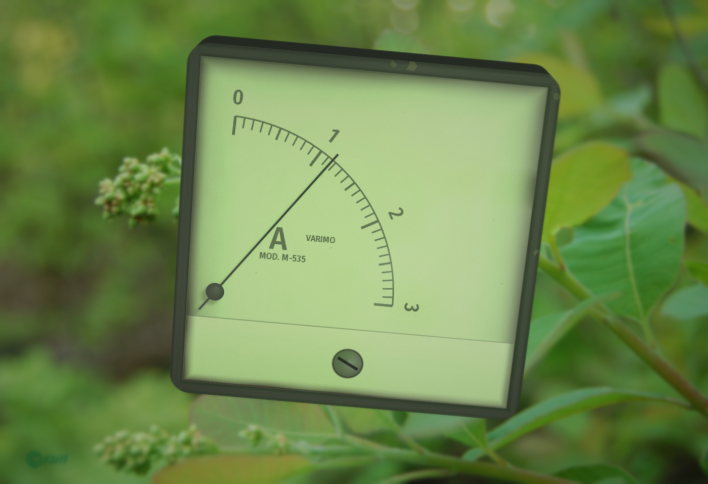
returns value=1.15 unit=A
